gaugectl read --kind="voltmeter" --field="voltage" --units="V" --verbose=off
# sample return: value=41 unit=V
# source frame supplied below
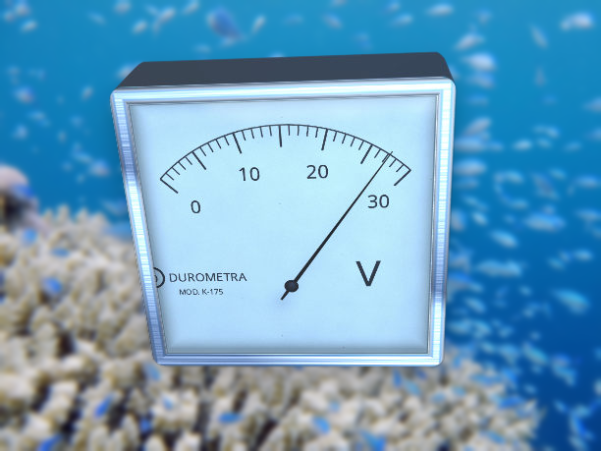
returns value=27 unit=V
